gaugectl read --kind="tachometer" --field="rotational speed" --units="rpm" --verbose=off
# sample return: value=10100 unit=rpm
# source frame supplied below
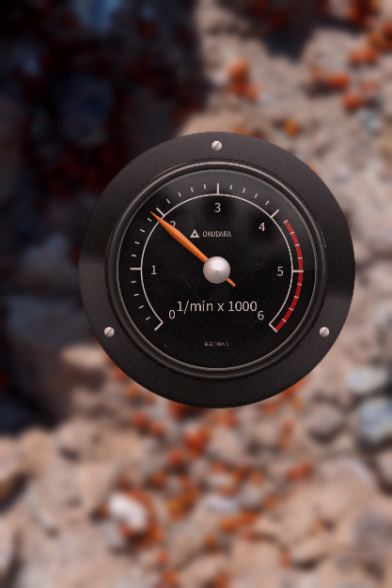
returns value=1900 unit=rpm
